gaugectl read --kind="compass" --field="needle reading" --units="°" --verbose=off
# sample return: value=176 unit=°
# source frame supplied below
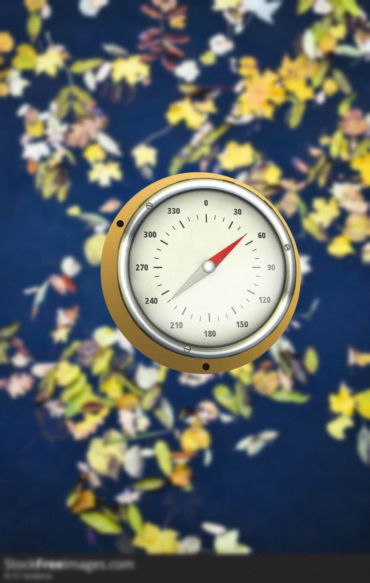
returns value=50 unit=°
